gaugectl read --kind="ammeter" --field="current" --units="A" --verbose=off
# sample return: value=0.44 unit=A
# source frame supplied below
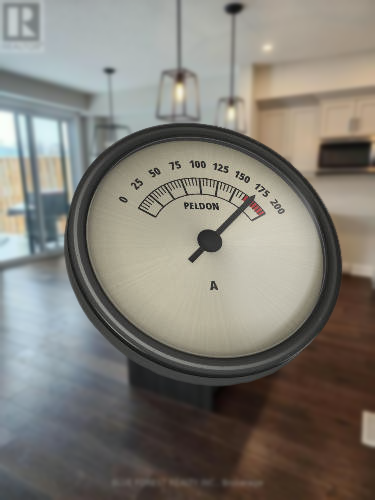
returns value=175 unit=A
